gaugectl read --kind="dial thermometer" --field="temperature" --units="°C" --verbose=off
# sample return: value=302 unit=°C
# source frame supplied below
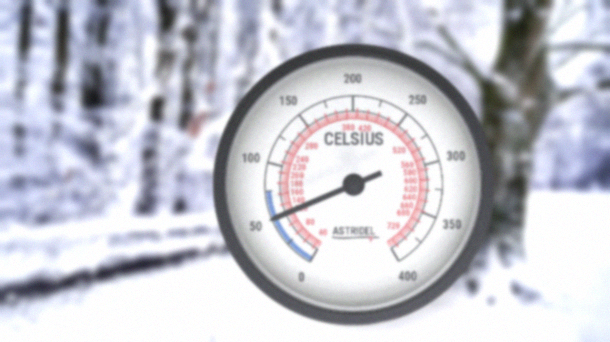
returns value=50 unit=°C
